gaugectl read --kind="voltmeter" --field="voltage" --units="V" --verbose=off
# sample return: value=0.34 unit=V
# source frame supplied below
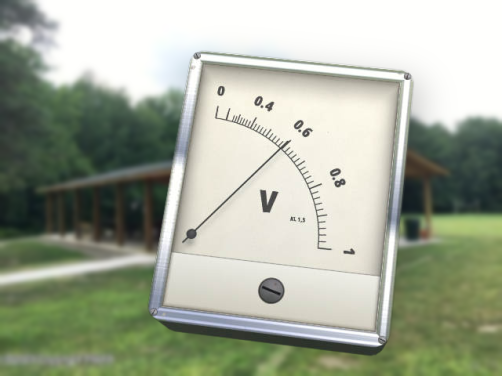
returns value=0.6 unit=V
